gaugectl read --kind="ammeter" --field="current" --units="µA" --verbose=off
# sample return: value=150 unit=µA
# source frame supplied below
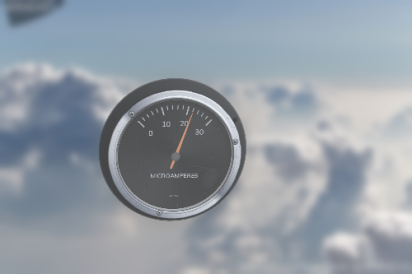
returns value=22 unit=µA
